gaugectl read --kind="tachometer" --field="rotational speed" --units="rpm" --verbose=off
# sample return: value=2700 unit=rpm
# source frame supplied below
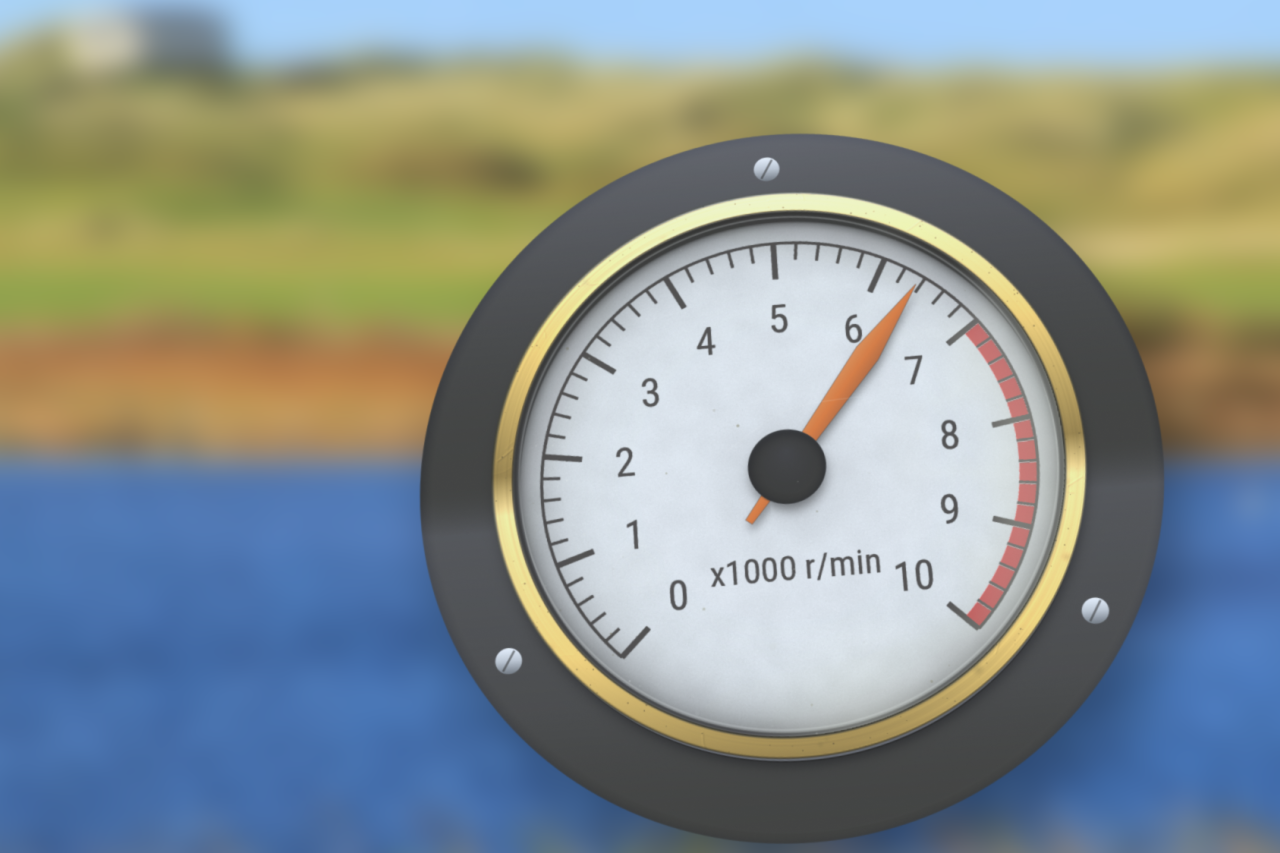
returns value=6400 unit=rpm
